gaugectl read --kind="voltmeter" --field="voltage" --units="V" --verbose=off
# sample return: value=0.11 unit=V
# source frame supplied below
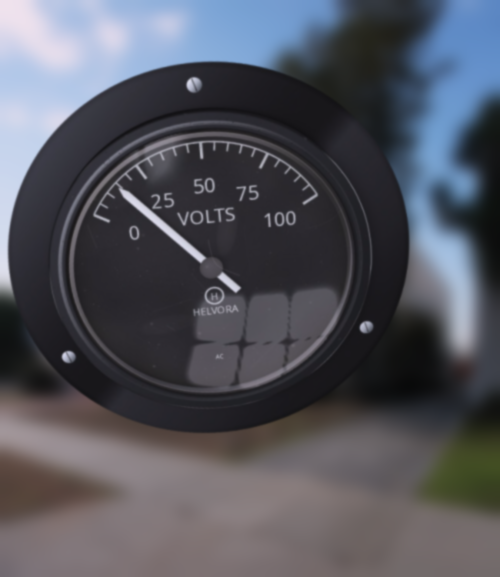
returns value=15 unit=V
